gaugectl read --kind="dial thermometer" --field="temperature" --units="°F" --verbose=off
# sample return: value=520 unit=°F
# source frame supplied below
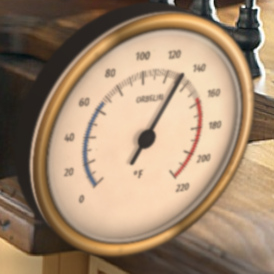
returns value=130 unit=°F
